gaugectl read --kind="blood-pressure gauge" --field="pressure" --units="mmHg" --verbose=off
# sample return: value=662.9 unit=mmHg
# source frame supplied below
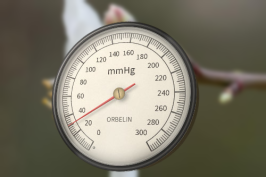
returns value=30 unit=mmHg
